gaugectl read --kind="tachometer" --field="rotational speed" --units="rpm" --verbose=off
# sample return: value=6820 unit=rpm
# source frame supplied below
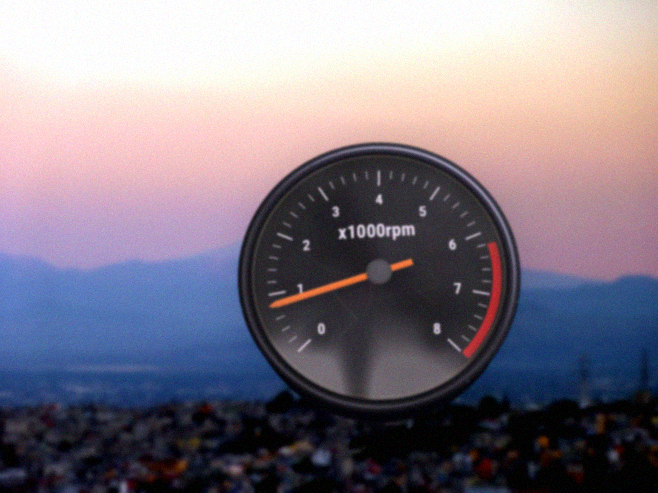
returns value=800 unit=rpm
